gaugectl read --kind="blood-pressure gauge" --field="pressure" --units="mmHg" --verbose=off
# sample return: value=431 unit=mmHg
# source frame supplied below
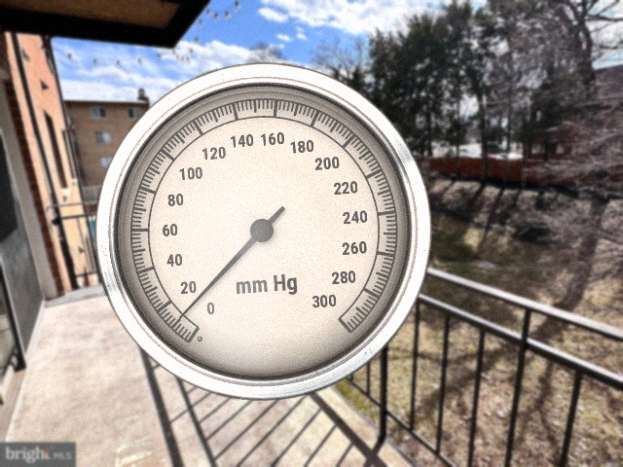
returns value=10 unit=mmHg
